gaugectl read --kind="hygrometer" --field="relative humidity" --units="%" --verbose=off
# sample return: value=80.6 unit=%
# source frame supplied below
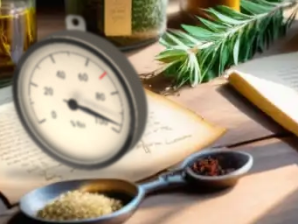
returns value=95 unit=%
